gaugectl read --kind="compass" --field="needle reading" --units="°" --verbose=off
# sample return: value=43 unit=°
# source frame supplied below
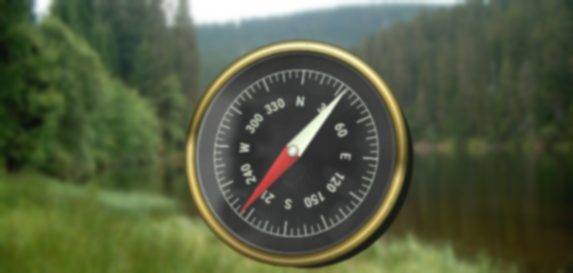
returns value=215 unit=°
